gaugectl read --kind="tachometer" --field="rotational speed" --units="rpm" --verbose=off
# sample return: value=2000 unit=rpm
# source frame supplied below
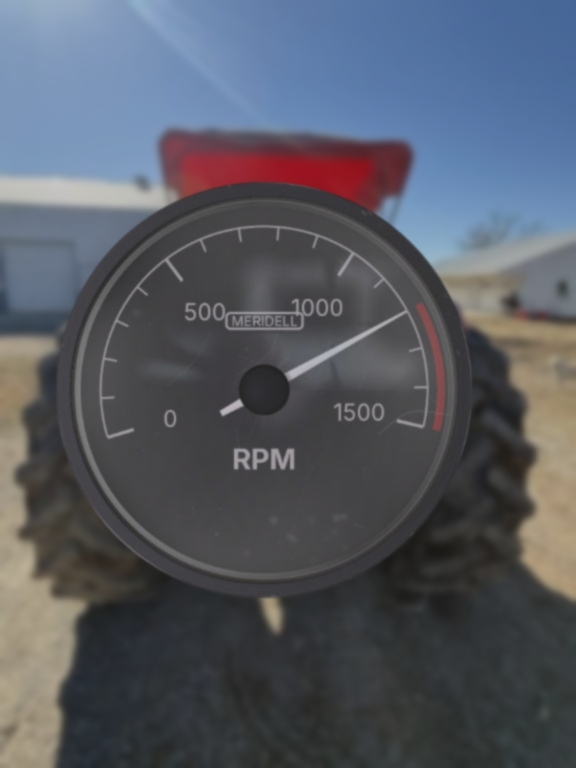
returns value=1200 unit=rpm
